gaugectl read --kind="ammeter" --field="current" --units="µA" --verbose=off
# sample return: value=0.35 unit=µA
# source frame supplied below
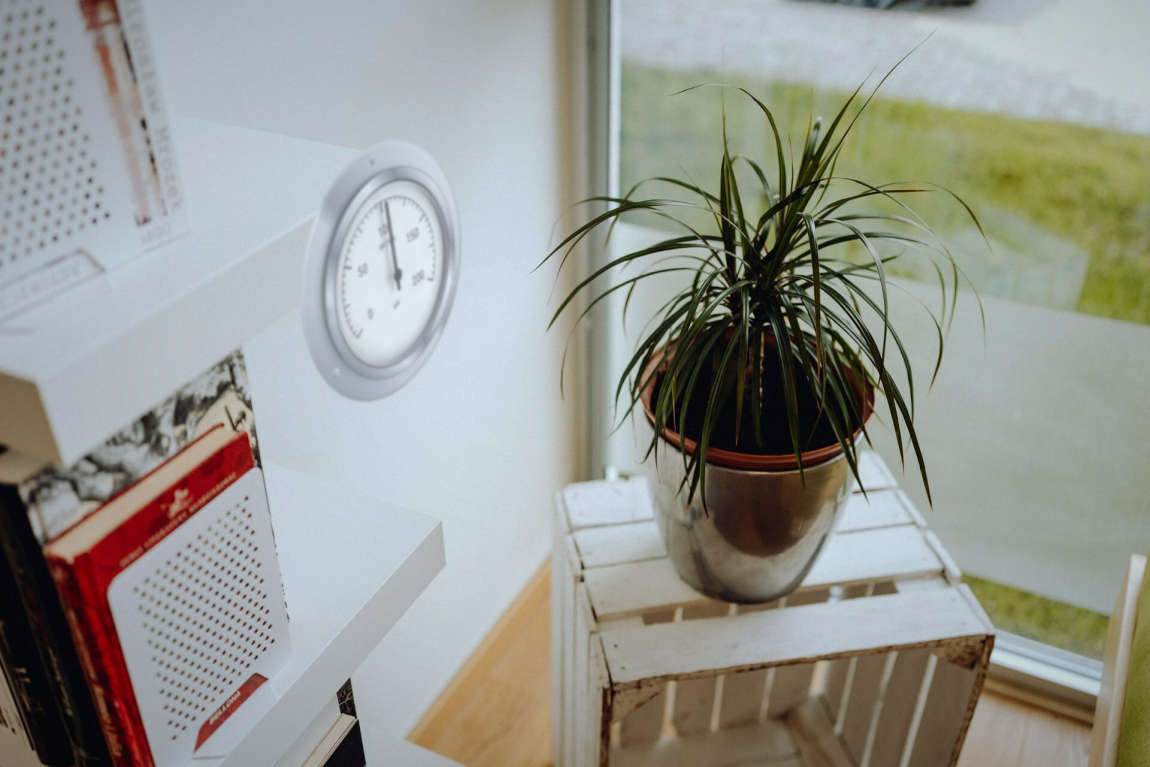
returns value=100 unit=µA
